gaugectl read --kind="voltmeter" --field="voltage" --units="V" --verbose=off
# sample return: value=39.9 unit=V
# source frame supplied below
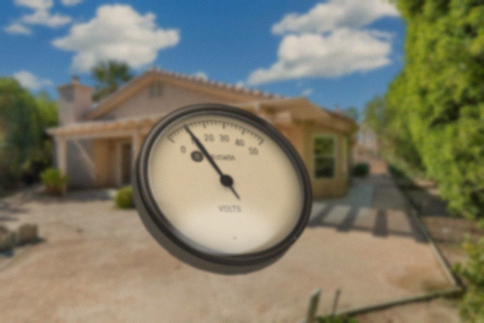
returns value=10 unit=V
